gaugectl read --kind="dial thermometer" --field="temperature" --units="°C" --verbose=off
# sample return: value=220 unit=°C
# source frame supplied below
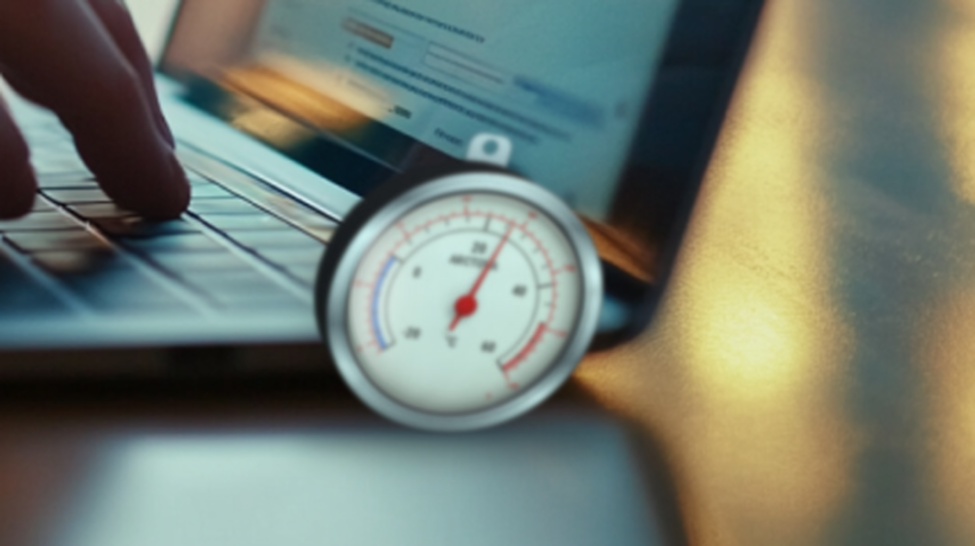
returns value=24 unit=°C
